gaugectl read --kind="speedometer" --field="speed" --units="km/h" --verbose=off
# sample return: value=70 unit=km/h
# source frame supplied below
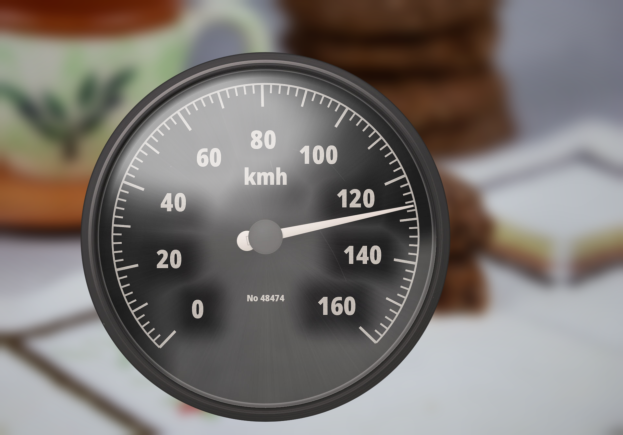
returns value=127 unit=km/h
